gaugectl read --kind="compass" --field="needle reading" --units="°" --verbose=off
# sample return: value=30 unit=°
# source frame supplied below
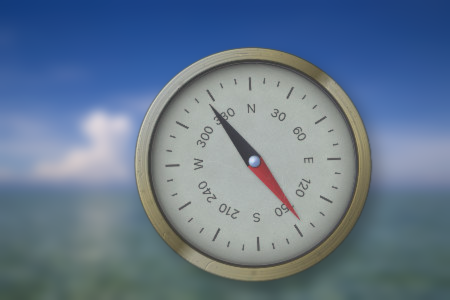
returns value=145 unit=°
